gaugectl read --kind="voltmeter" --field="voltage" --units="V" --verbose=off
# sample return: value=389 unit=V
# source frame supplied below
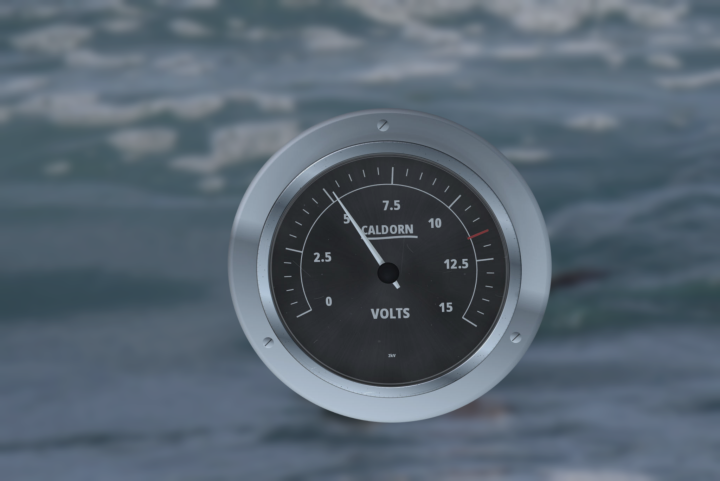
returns value=5.25 unit=V
